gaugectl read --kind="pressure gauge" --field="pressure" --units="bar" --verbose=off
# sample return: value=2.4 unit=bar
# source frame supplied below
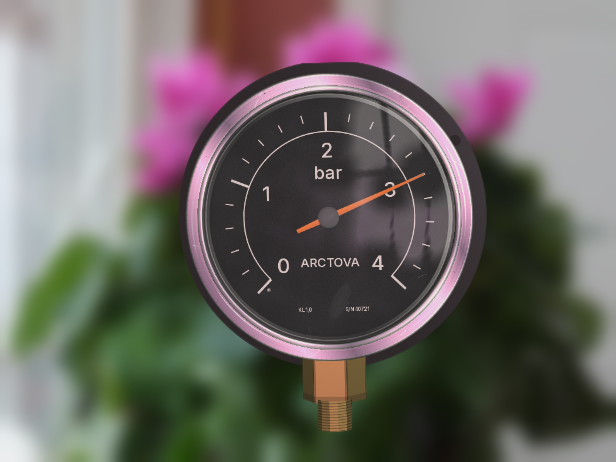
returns value=3 unit=bar
